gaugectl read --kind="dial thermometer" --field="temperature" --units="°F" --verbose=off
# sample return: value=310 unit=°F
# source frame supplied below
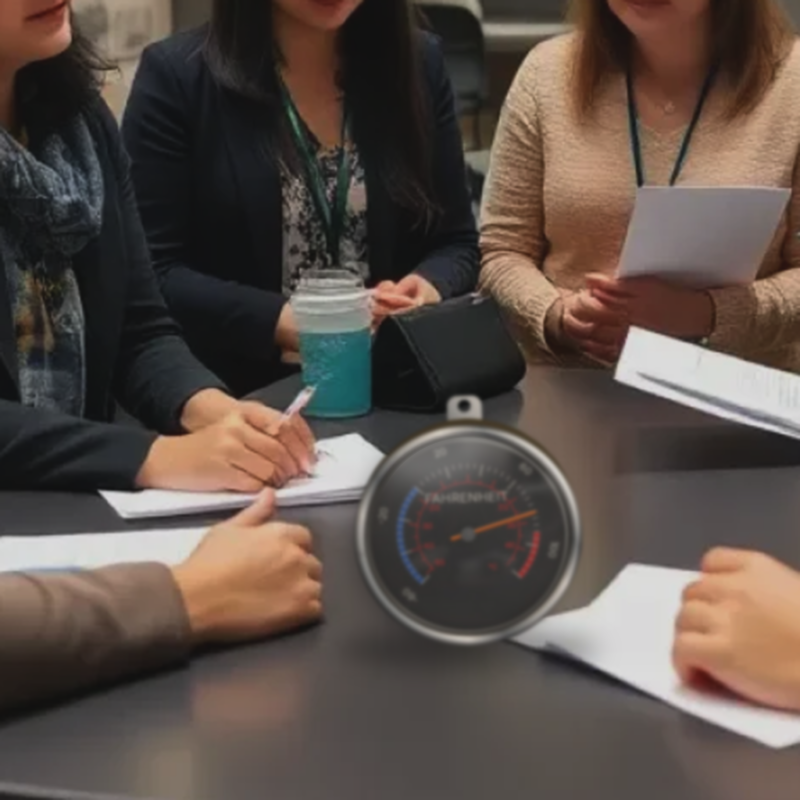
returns value=80 unit=°F
